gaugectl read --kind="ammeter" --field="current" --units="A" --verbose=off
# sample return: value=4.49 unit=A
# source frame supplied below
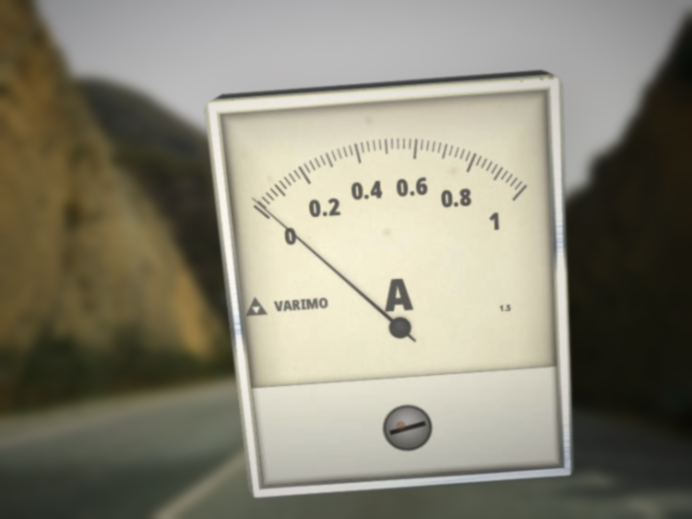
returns value=0.02 unit=A
